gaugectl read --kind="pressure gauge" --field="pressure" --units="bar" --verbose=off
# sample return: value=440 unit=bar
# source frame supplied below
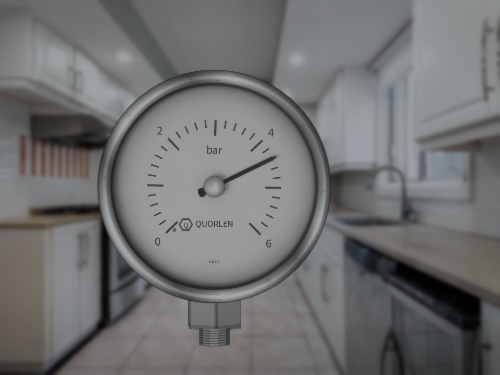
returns value=4.4 unit=bar
